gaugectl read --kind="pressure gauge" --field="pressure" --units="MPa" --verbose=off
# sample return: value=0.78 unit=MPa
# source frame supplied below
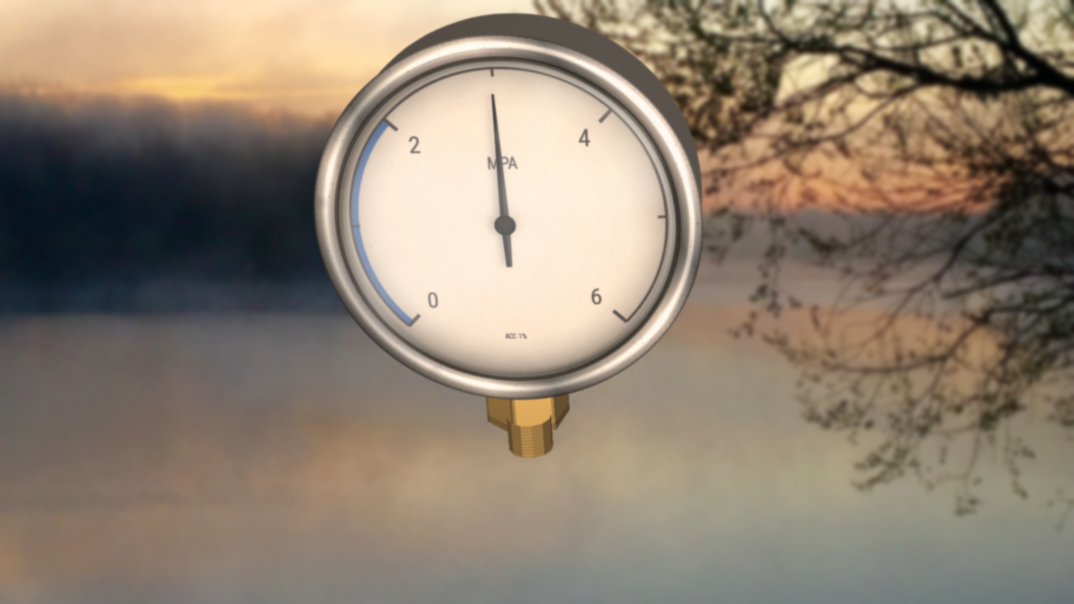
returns value=3 unit=MPa
